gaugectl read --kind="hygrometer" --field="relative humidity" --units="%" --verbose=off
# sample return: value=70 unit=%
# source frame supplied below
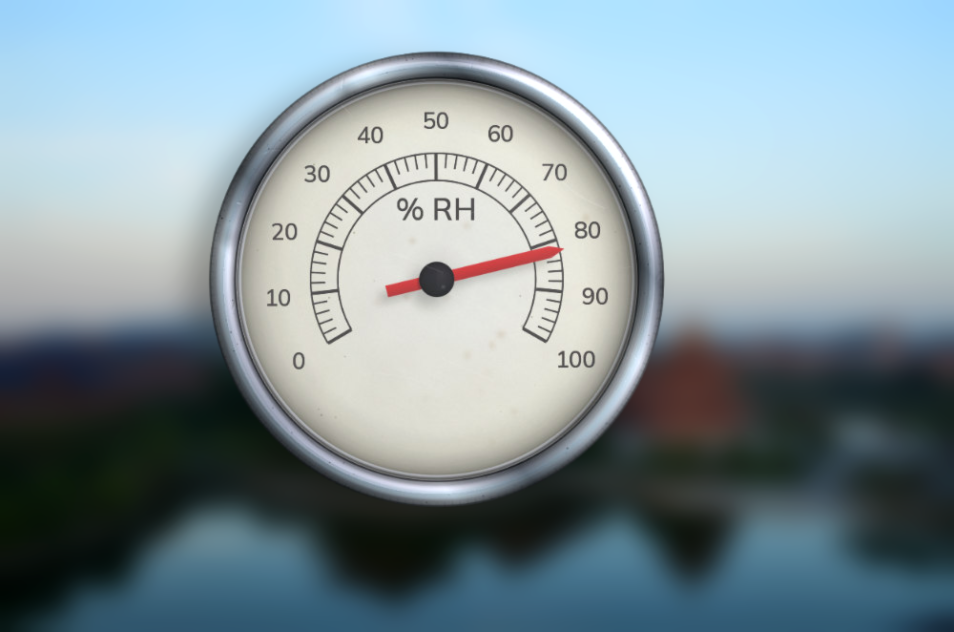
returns value=82 unit=%
